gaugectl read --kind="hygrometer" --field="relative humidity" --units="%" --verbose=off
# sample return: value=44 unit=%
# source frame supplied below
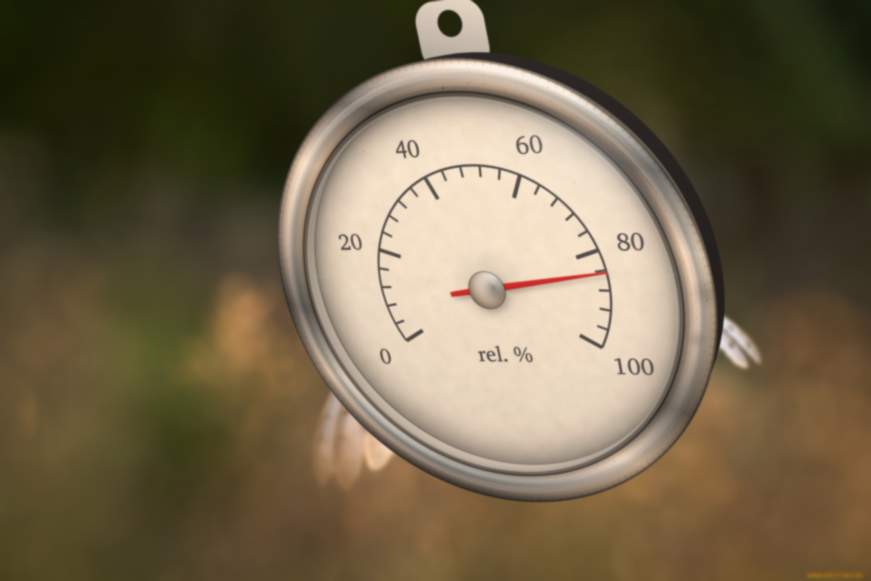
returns value=84 unit=%
